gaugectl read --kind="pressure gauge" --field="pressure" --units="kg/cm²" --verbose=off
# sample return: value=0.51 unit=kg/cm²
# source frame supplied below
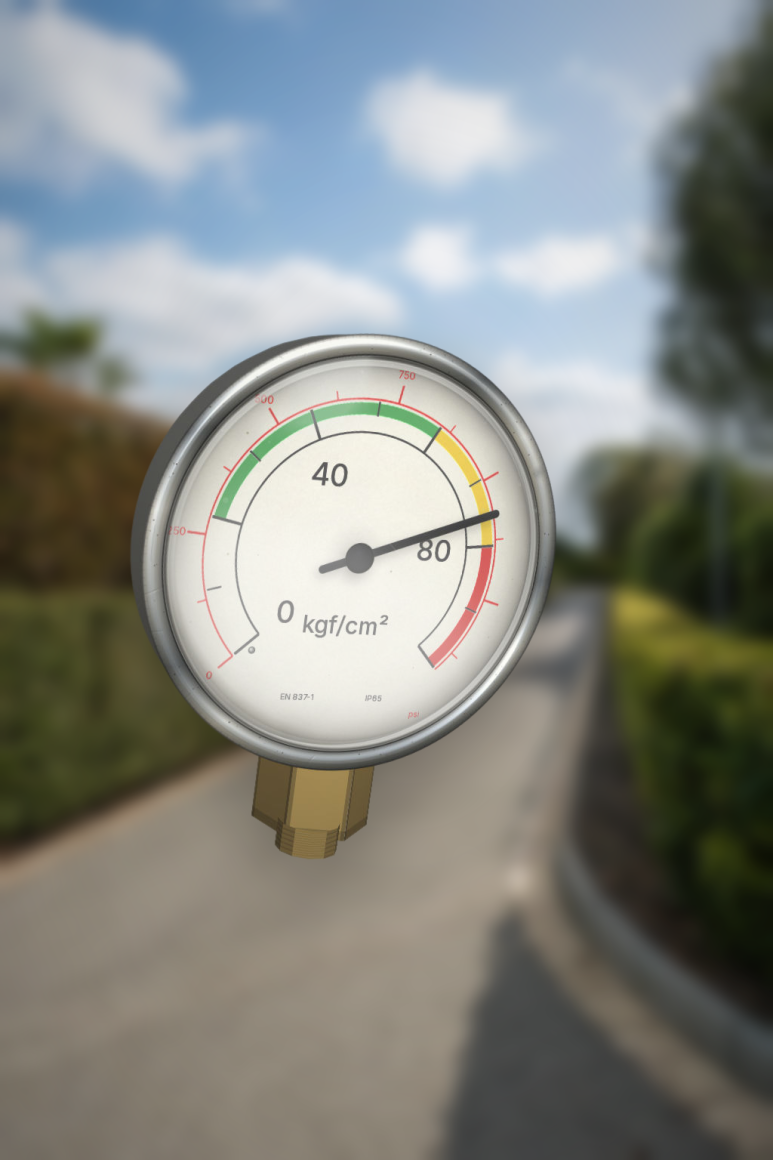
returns value=75 unit=kg/cm²
